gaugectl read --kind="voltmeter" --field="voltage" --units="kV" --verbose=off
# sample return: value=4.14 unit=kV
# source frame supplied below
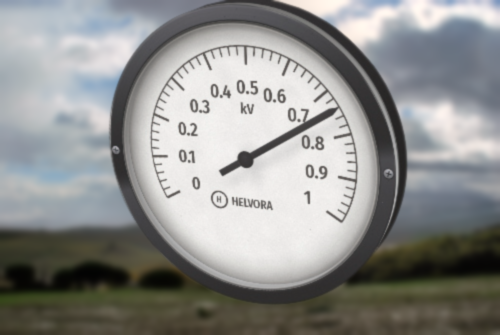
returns value=0.74 unit=kV
